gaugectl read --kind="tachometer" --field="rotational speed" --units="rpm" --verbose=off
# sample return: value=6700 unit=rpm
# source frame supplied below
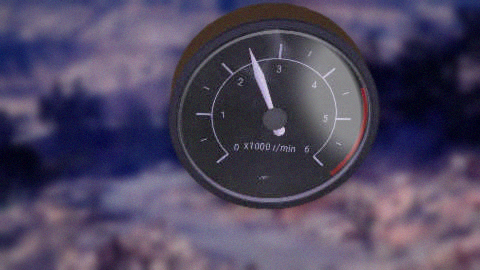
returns value=2500 unit=rpm
